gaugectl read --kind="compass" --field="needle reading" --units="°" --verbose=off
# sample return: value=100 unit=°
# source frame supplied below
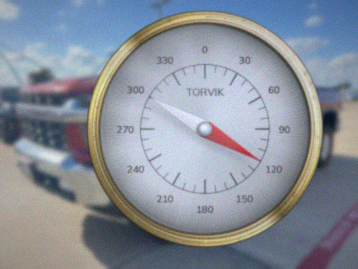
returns value=120 unit=°
